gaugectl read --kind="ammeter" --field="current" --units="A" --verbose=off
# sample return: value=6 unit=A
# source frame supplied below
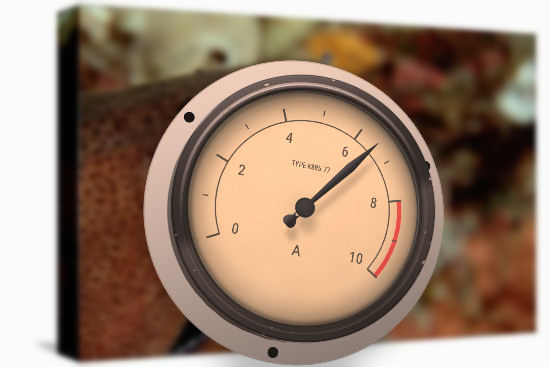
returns value=6.5 unit=A
